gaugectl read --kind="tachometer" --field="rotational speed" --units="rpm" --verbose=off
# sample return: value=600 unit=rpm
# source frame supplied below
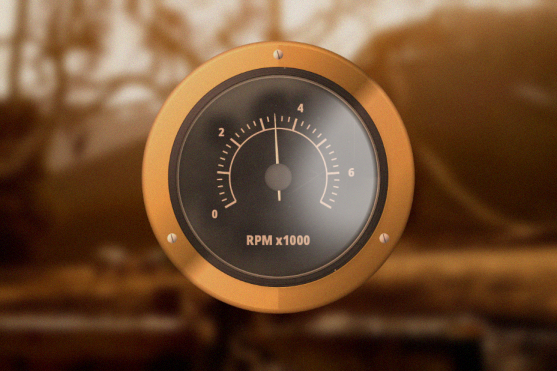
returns value=3400 unit=rpm
